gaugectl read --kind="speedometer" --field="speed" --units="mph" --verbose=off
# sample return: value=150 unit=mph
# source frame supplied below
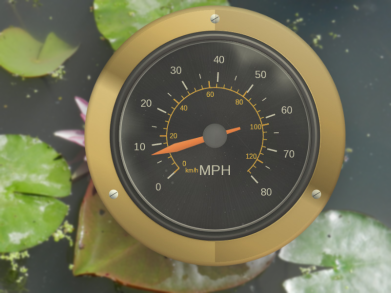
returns value=7.5 unit=mph
